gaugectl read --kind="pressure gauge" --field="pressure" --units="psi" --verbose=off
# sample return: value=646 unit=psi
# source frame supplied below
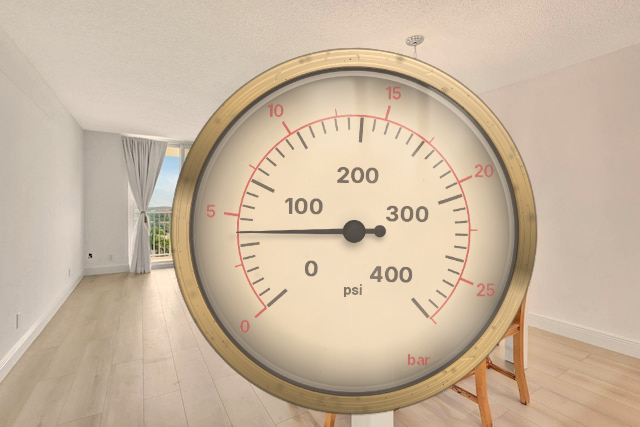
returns value=60 unit=psi
